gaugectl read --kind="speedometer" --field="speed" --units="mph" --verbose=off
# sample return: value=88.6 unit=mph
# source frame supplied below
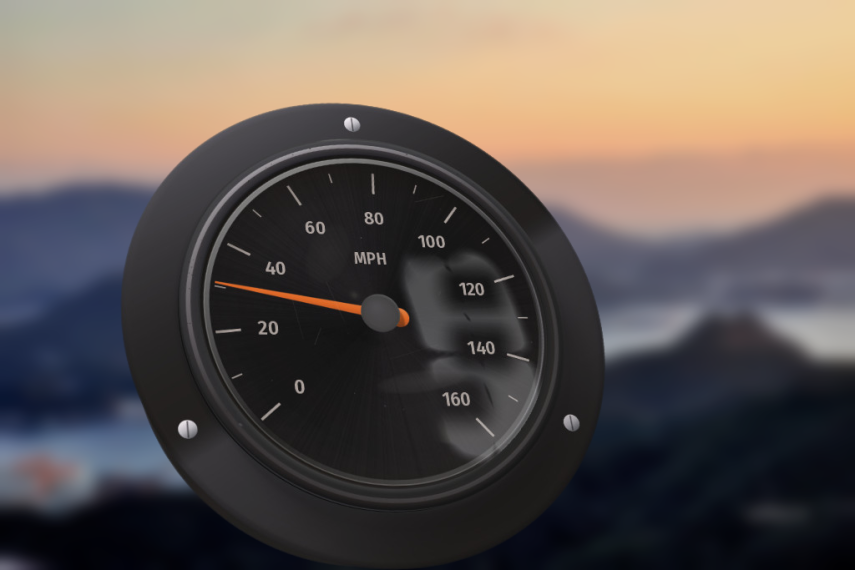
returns value=30 unit=mph
